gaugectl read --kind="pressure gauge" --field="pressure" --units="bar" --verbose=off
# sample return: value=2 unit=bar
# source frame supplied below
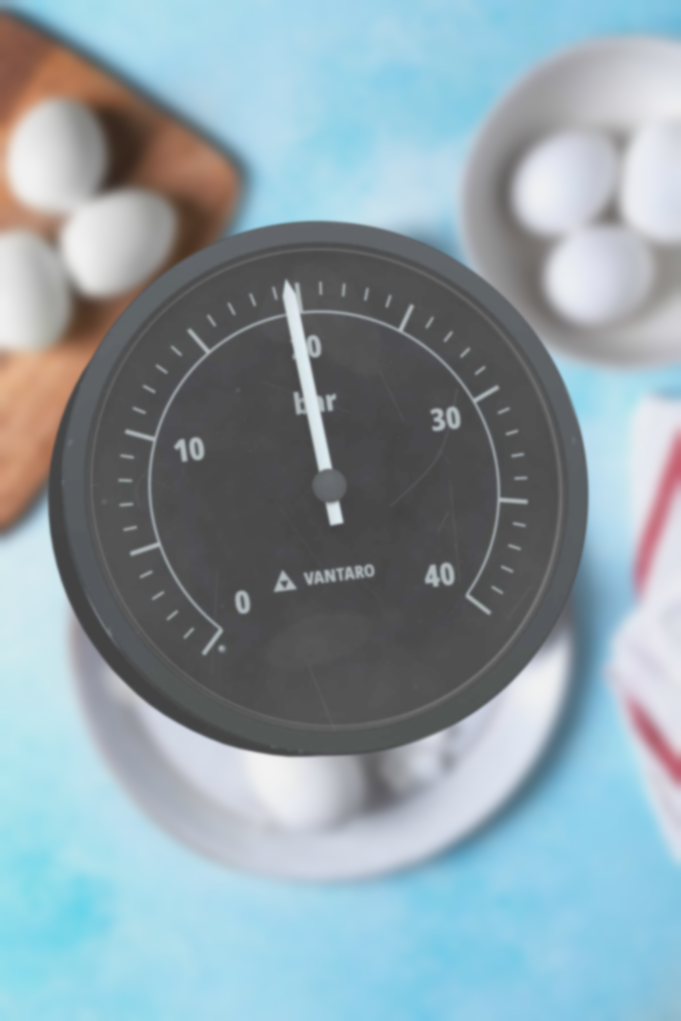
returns value=19.5 unit=bar
